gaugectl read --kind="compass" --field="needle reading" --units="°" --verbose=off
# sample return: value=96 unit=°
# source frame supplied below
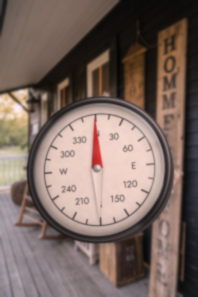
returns value=0 unit=°
